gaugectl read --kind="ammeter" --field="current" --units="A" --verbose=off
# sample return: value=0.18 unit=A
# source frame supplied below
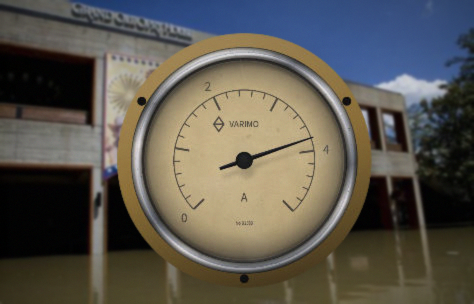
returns value=3.8 unit=A
